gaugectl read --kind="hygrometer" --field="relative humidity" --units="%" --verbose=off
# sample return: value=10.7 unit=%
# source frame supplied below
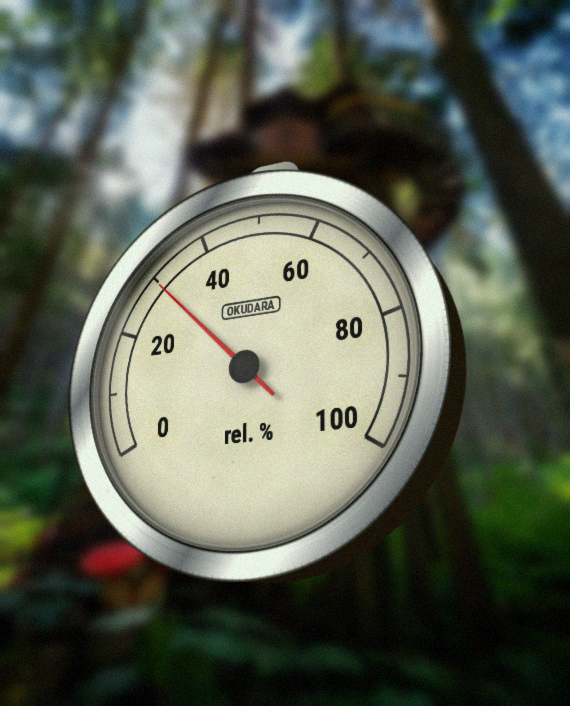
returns value=30 unit=%
